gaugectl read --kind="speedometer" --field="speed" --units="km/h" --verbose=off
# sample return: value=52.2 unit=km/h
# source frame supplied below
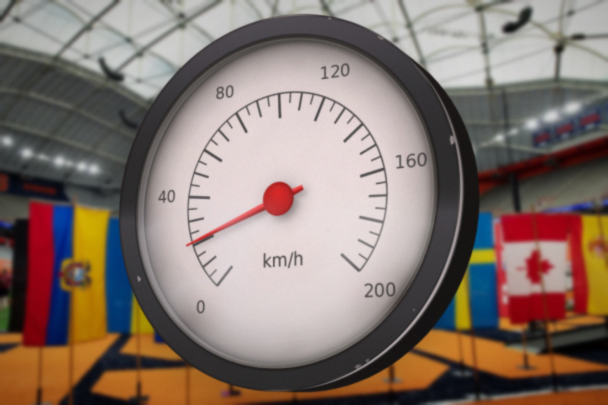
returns value=20 unit=km/h
